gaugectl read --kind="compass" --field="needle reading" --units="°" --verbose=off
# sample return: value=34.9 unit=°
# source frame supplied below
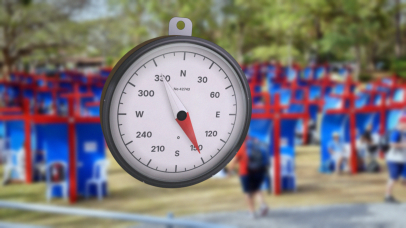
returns value=150 unit=°
